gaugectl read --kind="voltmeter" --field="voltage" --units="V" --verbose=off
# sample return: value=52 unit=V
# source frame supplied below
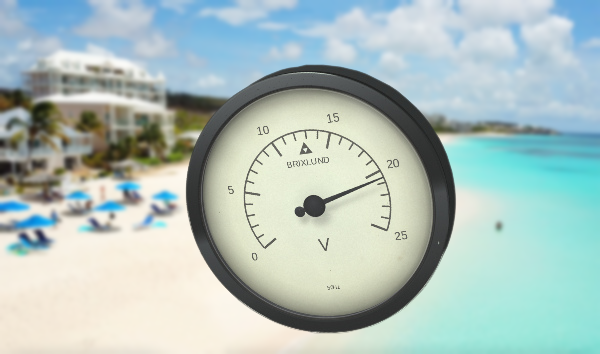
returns value=20.5 unit=V
